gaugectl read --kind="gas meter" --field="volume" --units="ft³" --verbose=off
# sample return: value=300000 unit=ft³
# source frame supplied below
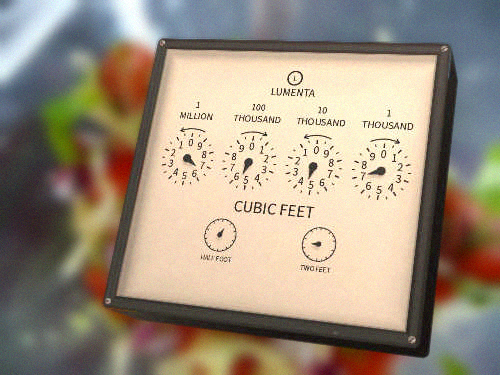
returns value=654700 unit=ft³
